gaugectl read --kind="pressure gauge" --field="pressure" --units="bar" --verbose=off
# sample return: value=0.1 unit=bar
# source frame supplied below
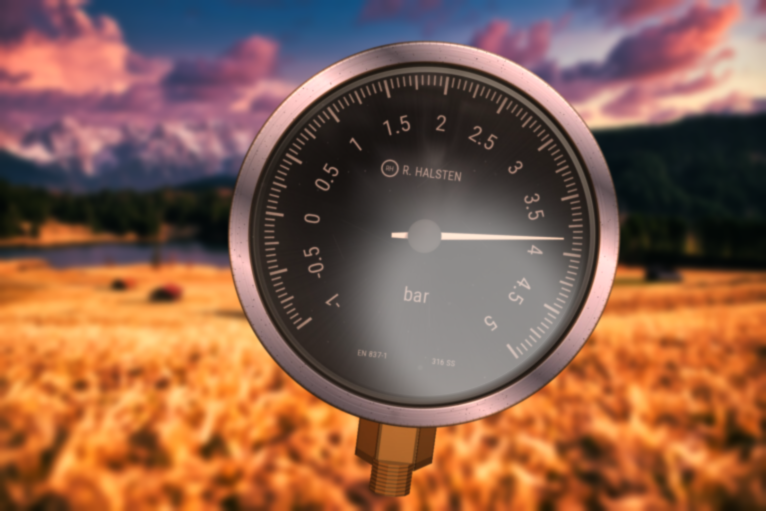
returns value=3.85 unit=bar
